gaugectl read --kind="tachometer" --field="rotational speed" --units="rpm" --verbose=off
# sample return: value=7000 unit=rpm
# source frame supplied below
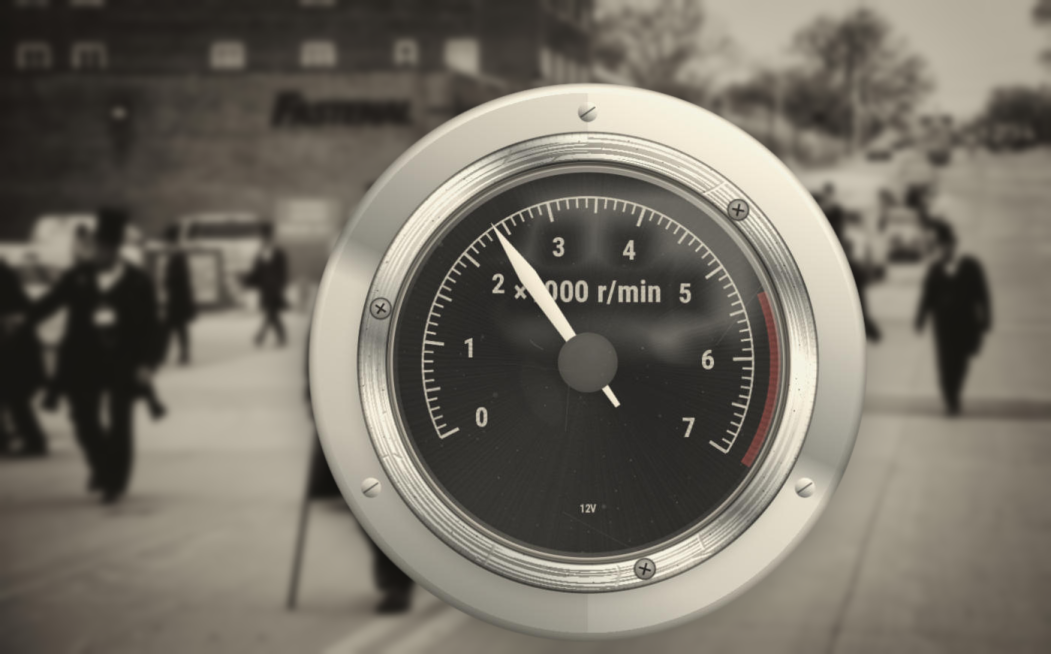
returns value=2400 unit=rpm
